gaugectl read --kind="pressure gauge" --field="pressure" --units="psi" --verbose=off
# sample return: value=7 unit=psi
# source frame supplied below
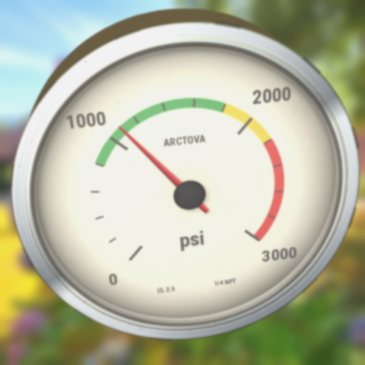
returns value=1100 unit=psi
